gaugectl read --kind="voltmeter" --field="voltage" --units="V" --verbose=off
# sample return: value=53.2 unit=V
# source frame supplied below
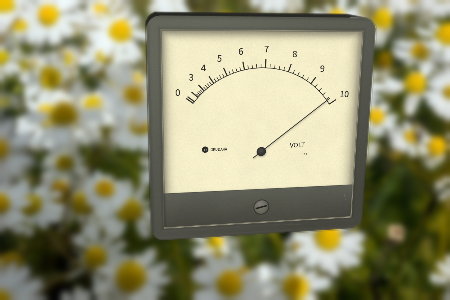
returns value=9.8 unit=V
